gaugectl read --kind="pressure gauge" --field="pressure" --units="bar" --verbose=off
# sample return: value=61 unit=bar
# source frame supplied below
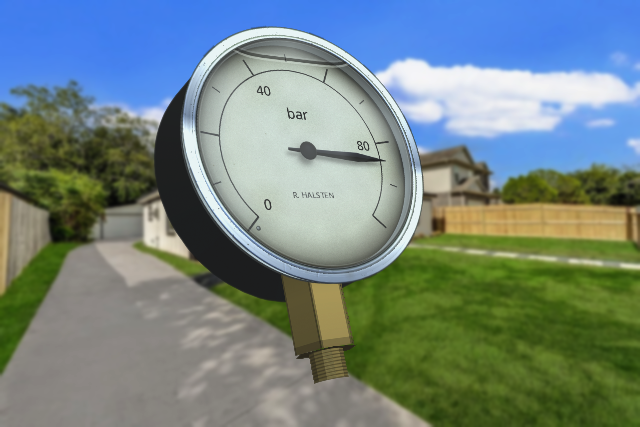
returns value=85 unit=bar
